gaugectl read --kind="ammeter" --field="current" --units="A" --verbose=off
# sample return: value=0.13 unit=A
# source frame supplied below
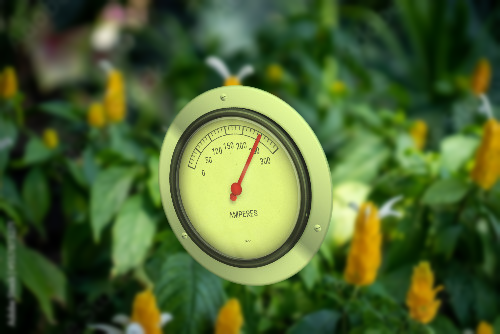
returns value=250 unit=A
